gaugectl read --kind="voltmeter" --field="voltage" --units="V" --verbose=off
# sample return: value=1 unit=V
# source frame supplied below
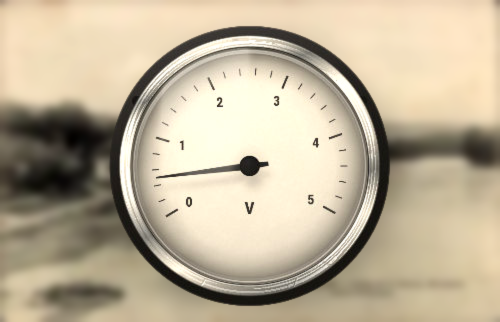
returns value=0.5 unit=V
